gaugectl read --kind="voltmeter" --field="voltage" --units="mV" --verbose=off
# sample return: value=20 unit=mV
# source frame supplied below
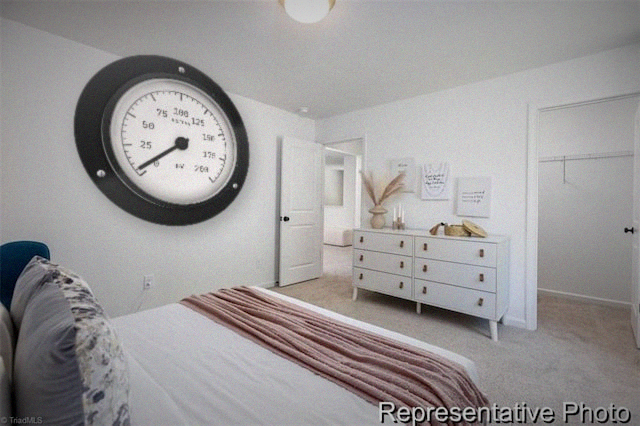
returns value=5 unit=mV
